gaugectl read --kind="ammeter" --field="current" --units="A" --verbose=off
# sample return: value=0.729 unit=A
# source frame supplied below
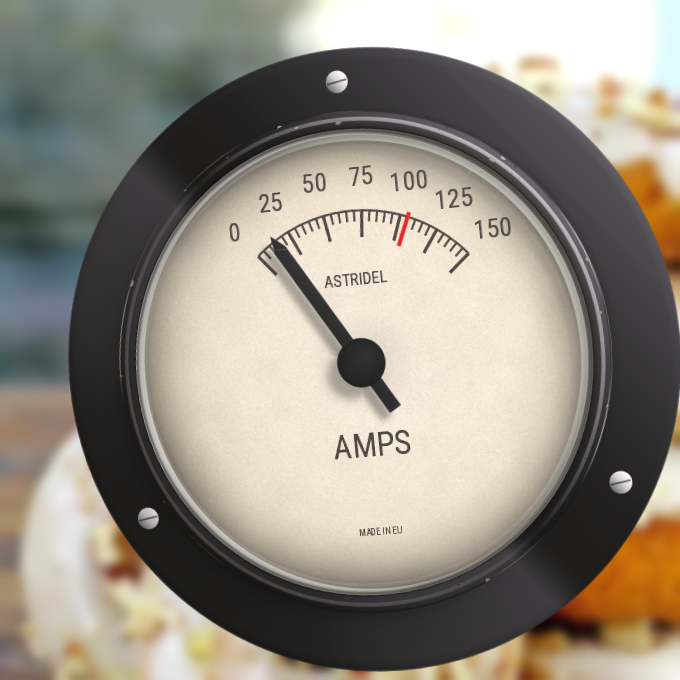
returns value=15 unit=A
